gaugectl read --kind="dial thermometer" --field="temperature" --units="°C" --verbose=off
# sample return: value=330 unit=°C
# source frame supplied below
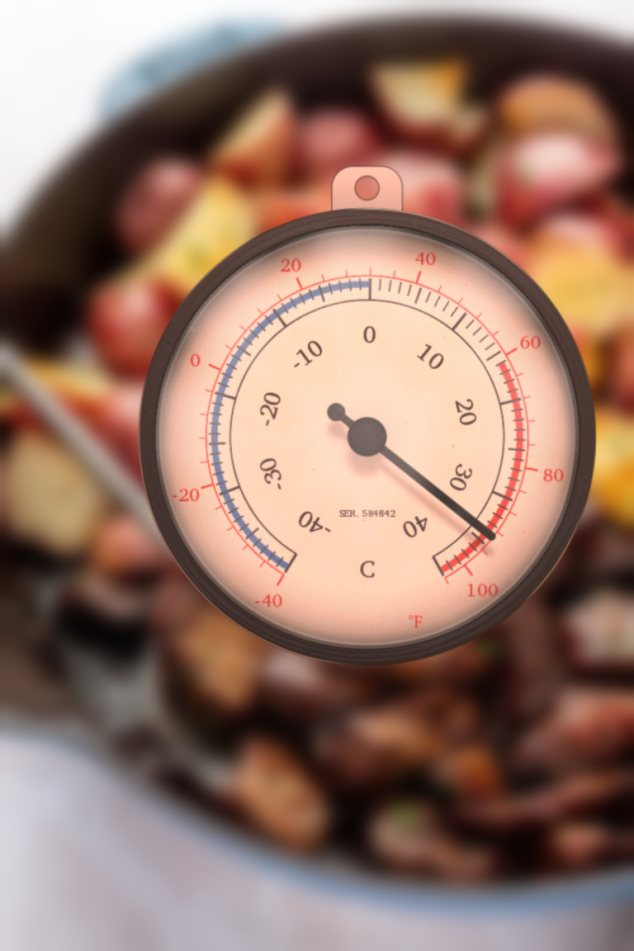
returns value=34 unit=°C
